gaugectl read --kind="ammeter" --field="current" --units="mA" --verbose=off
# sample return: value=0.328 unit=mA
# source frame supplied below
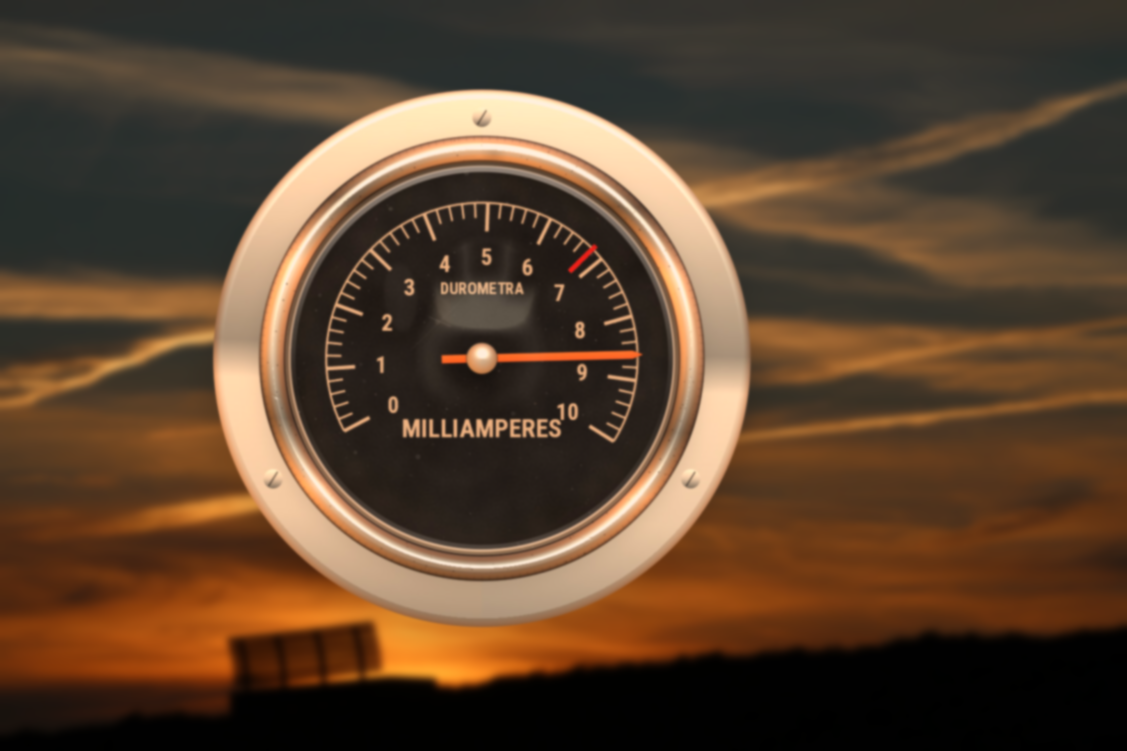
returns value=8.6 unit=mA
